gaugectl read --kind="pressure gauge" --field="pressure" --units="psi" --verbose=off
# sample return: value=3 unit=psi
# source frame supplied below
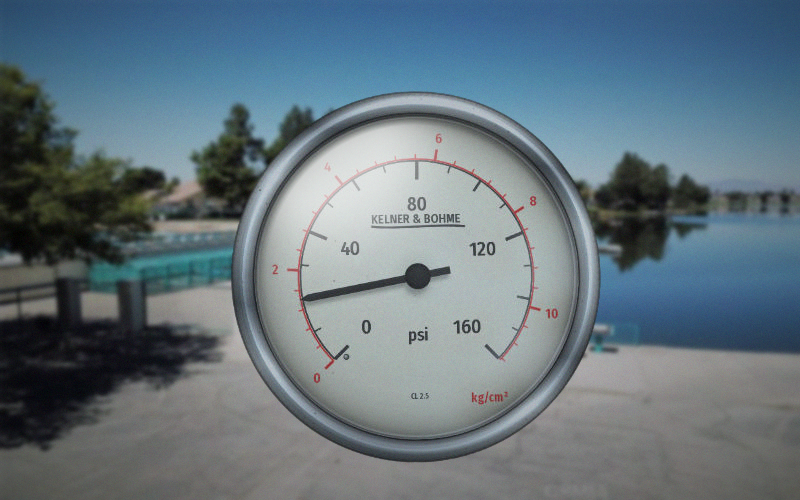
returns value=20 unit=psi
